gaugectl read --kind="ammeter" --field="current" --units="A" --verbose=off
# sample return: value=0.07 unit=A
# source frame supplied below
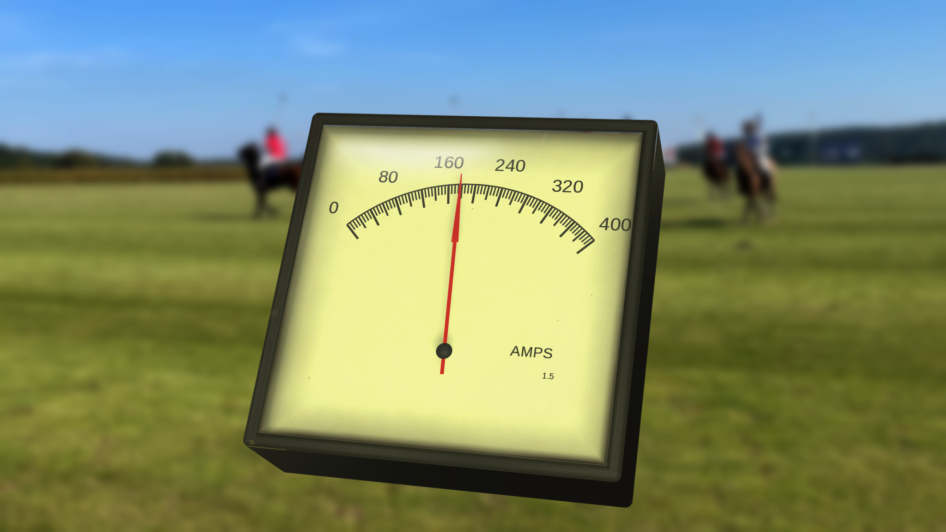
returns value=180 unit=A
